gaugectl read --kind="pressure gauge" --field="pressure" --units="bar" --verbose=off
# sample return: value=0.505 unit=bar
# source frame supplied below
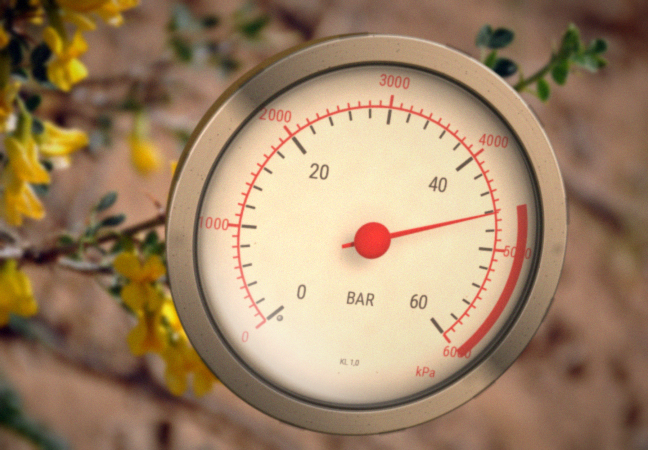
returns value=46 unit=bar
